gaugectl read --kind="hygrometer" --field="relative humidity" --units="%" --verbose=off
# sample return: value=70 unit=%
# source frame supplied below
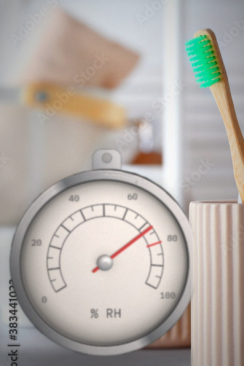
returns value=72.5 unit=%
